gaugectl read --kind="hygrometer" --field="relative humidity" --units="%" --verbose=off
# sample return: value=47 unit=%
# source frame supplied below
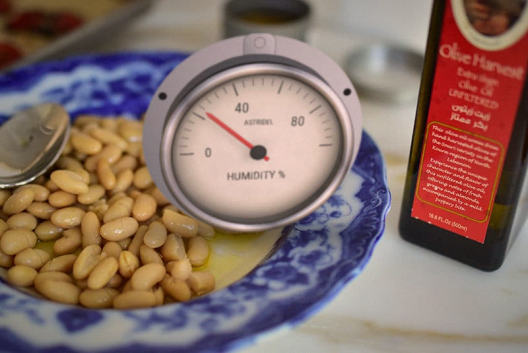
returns value=24 unit=%
